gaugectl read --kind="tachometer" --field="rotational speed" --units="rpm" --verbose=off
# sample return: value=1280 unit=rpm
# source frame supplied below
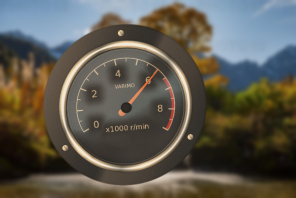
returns value=6000 unit=rpm
